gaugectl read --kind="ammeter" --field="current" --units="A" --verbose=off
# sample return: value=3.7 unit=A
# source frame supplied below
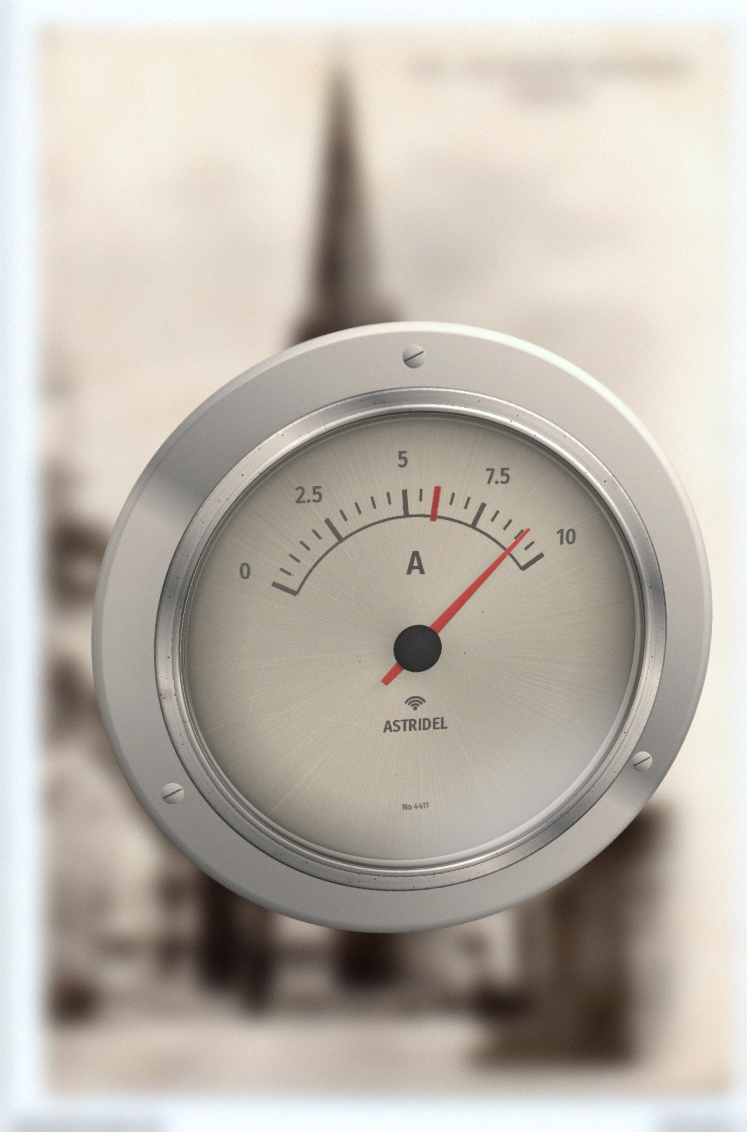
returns value=9 unit=A
